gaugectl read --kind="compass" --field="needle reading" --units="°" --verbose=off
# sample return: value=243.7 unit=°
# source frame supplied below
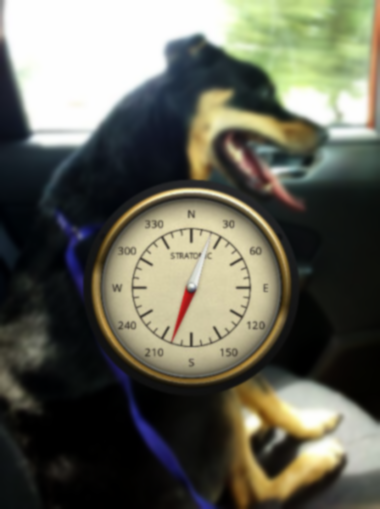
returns value=200 unit=°
